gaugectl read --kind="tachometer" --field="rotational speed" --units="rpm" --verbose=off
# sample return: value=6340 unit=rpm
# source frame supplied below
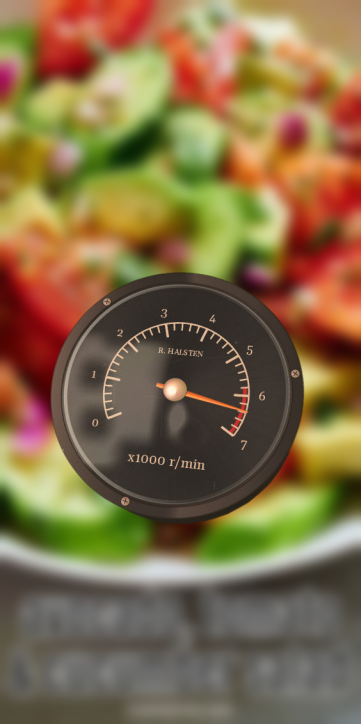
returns value=6400 unit=rpm
